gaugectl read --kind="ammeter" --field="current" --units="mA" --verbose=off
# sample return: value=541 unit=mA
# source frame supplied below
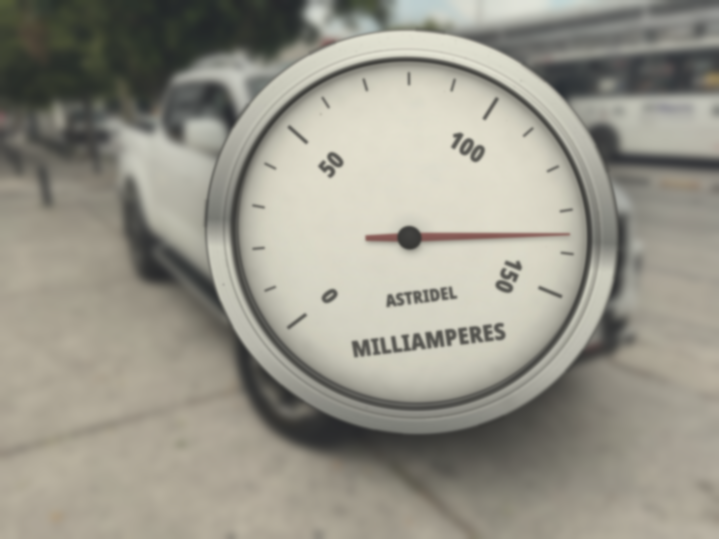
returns value=135 unit=mA
